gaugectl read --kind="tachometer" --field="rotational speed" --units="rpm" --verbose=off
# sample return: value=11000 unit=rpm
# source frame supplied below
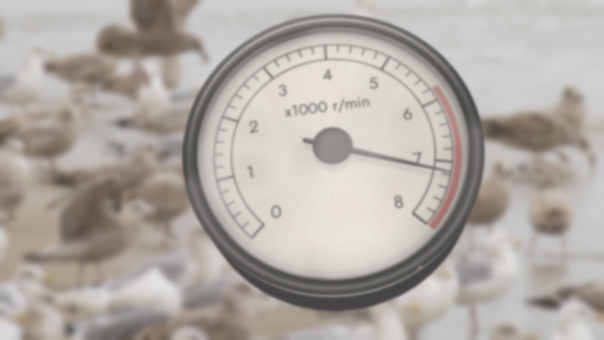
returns value=7200 unit=rpm
